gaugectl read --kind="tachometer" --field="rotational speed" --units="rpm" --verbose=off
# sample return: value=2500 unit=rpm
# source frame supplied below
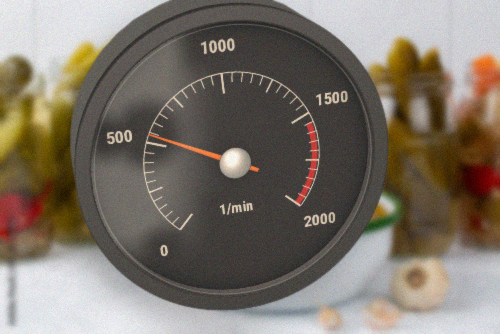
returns value=550 unit=rpm
